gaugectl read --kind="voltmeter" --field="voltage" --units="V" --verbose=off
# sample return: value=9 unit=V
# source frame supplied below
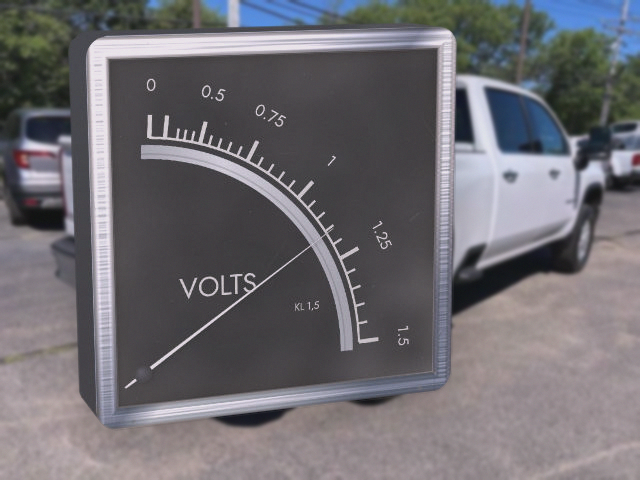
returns value=1.15 unit=V
